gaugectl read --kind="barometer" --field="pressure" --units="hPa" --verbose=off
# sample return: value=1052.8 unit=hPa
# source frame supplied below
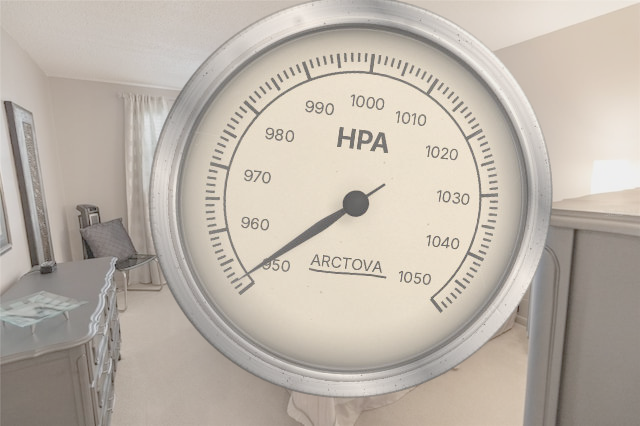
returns value=952 unit=hPa
